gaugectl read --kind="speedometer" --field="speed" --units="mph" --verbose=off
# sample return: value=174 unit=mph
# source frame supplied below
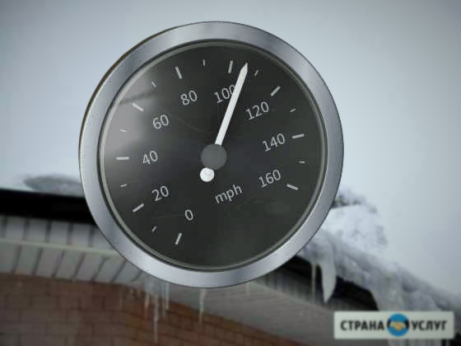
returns value=105 unit=mph
